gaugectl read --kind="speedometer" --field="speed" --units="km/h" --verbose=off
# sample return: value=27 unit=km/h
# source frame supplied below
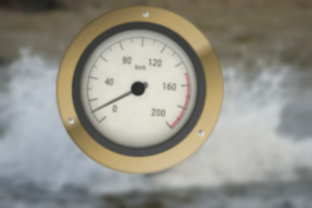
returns value=10 unit=km/h
